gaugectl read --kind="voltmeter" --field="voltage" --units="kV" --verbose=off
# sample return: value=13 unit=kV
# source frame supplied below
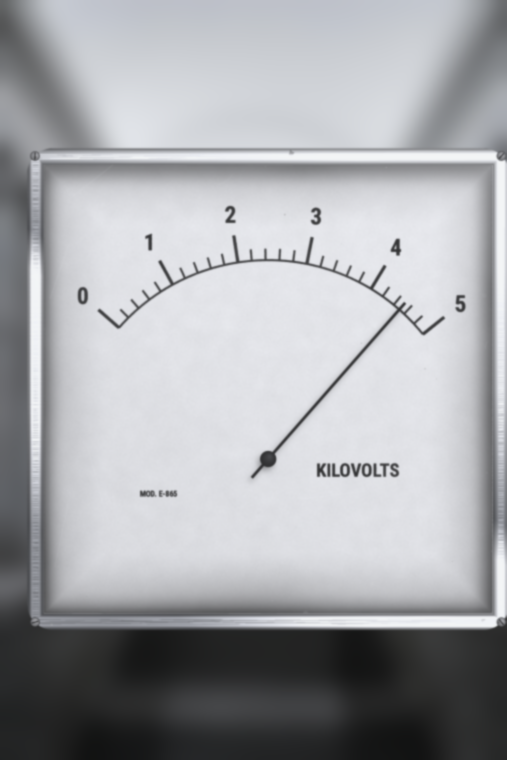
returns value=4.5 unit=kV
